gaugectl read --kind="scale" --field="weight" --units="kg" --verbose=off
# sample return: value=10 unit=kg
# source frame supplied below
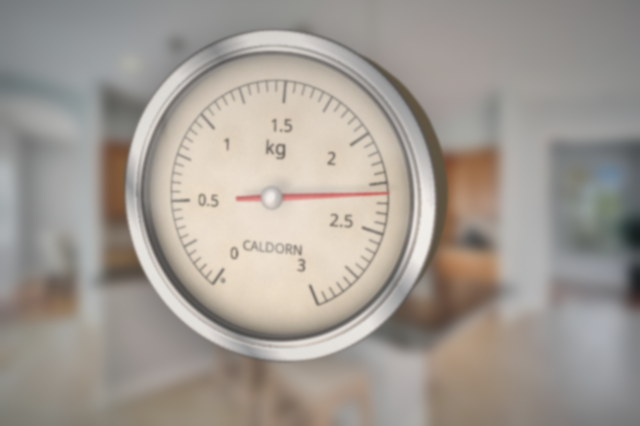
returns value=2.3 unit=kg
